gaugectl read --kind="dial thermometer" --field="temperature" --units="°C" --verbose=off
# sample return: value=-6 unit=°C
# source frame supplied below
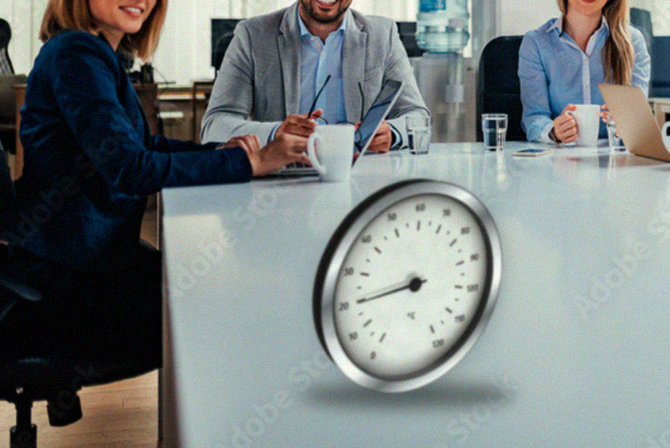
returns value=20 unit=°C
